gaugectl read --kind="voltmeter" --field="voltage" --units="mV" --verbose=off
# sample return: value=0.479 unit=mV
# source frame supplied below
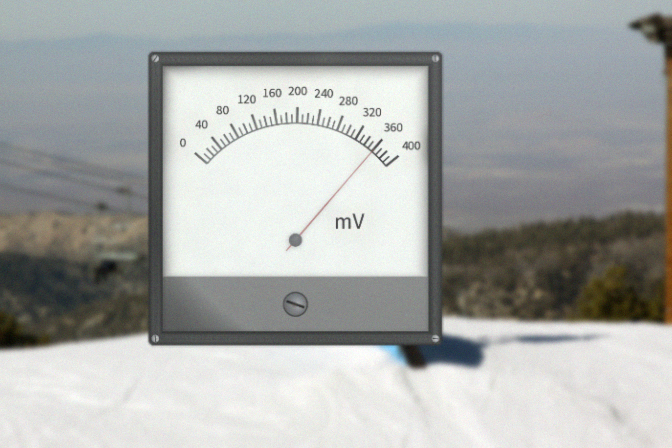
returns value=360 unit=mV
